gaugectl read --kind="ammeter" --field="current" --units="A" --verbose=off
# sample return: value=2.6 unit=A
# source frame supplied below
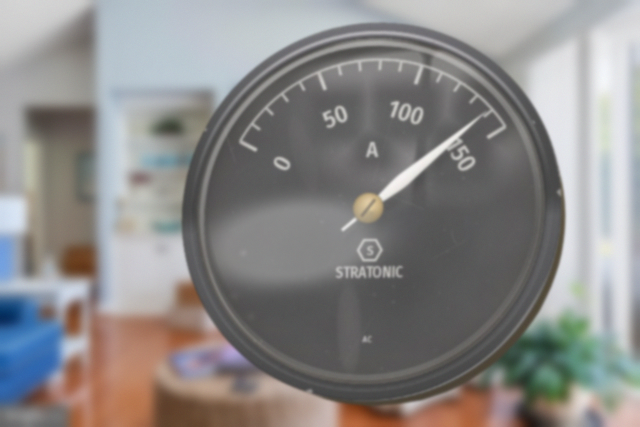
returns value=140 unit=A
